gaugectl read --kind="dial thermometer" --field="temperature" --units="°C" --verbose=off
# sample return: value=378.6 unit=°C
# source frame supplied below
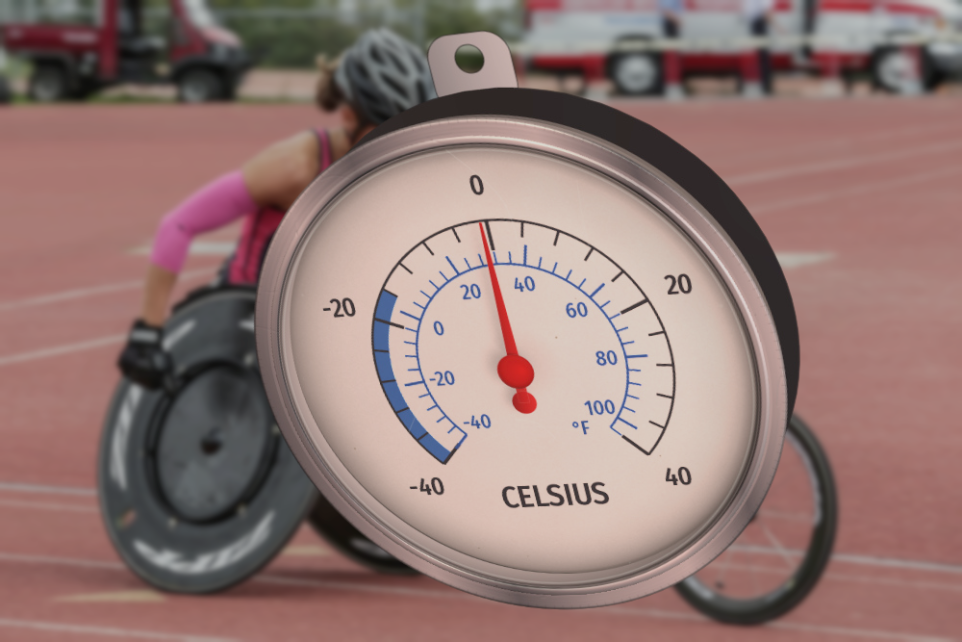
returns value=0 unit=°C
